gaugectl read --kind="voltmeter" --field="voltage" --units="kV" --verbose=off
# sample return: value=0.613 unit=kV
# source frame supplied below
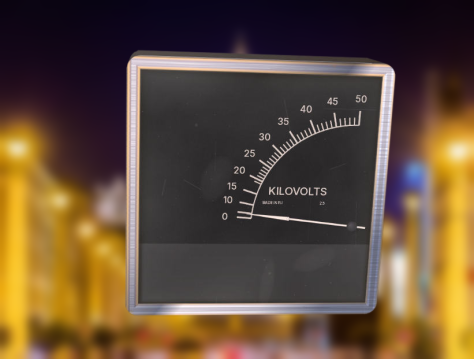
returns value=5 unit=kV
